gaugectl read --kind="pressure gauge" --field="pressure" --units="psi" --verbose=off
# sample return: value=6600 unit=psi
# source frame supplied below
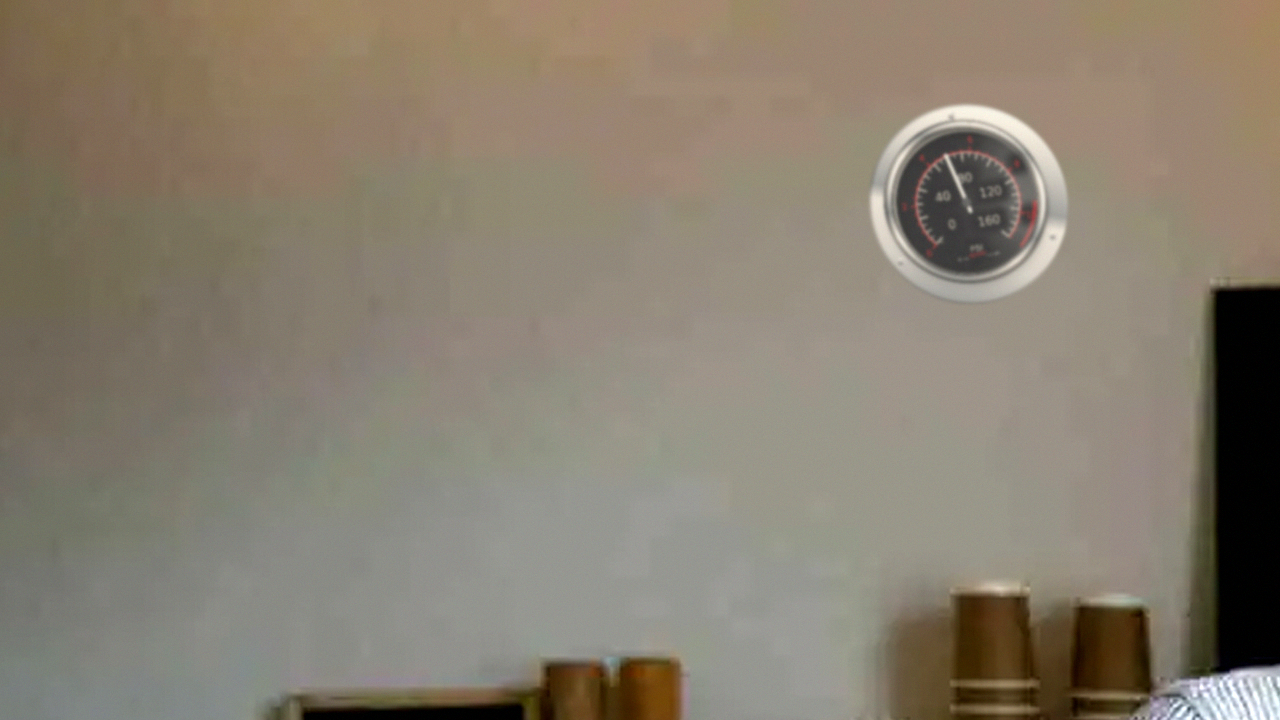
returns value=70 unit=psi
